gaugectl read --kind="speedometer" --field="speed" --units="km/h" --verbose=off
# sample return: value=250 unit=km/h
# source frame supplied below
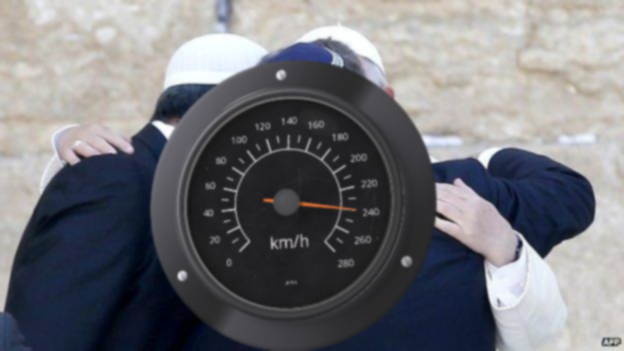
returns value=240 unit=km/h
